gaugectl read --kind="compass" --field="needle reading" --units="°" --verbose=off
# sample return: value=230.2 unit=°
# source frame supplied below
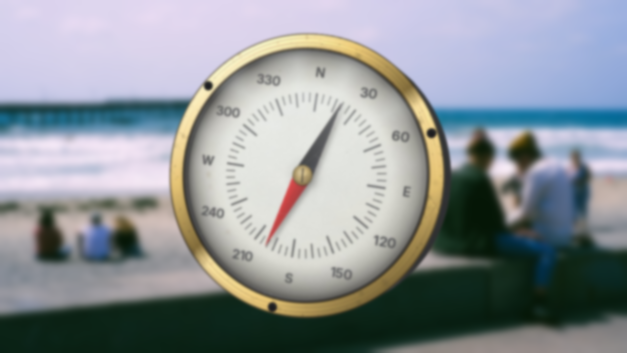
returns value=200 unit=°
